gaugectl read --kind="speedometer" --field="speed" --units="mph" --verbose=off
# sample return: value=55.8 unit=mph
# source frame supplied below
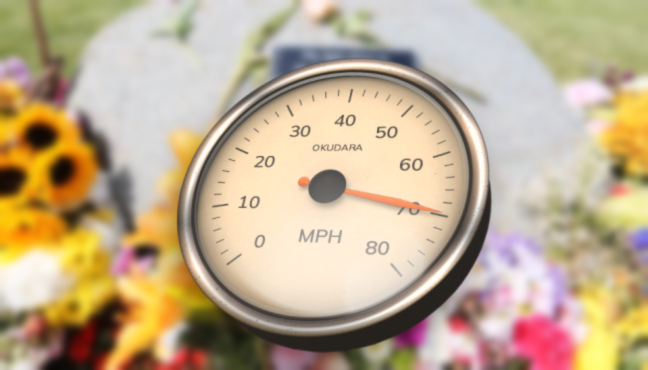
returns value=70 unit=mph
